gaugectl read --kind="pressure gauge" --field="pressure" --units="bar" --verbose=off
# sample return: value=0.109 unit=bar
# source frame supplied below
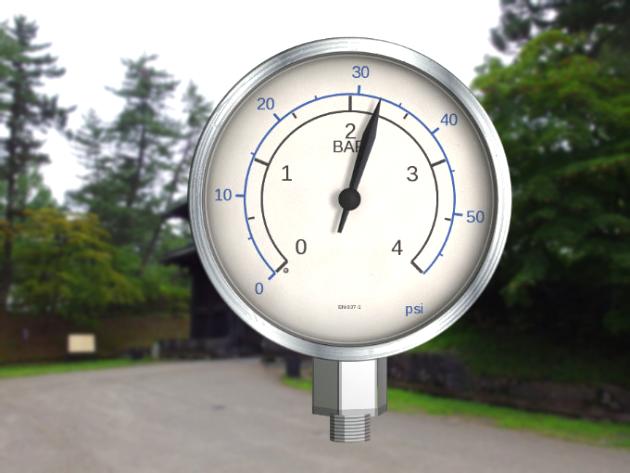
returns value=2.25 unit=bar
